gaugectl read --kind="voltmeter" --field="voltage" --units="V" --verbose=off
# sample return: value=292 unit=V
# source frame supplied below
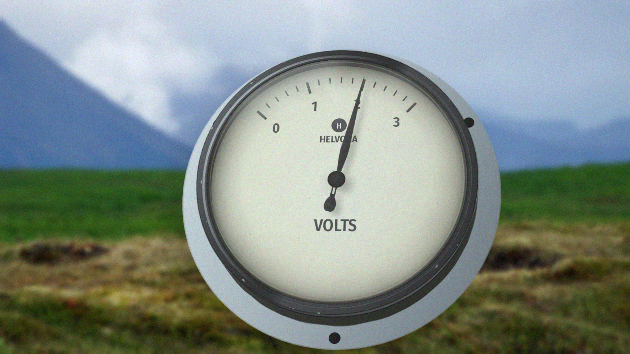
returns value=2 unit=V
